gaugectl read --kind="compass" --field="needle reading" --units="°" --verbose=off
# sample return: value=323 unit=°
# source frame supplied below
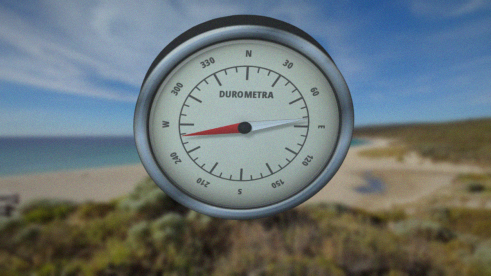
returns value=260 unit=°
